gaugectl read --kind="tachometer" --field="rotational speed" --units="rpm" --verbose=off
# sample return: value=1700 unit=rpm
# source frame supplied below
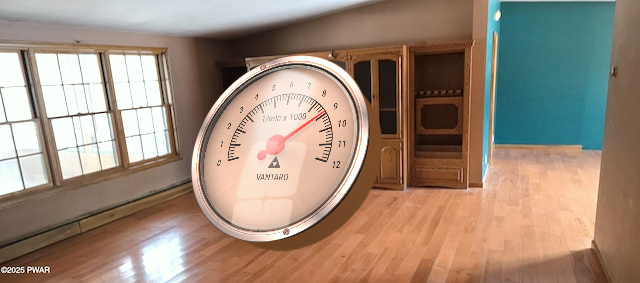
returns value=9000 unit=rpm
